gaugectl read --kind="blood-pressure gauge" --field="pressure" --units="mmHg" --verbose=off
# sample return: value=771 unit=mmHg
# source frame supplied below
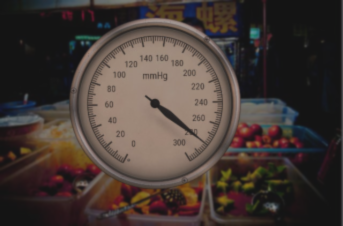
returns value=280 unit=mmHg
